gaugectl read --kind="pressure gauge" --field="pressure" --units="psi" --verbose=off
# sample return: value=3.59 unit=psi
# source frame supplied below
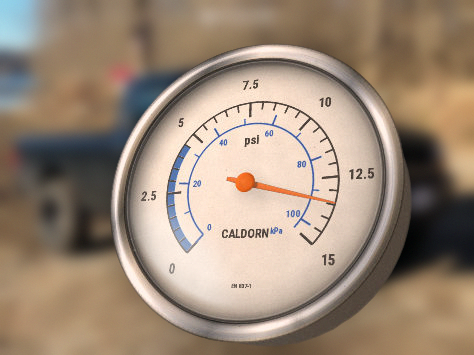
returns value=13.5 unit=psi
